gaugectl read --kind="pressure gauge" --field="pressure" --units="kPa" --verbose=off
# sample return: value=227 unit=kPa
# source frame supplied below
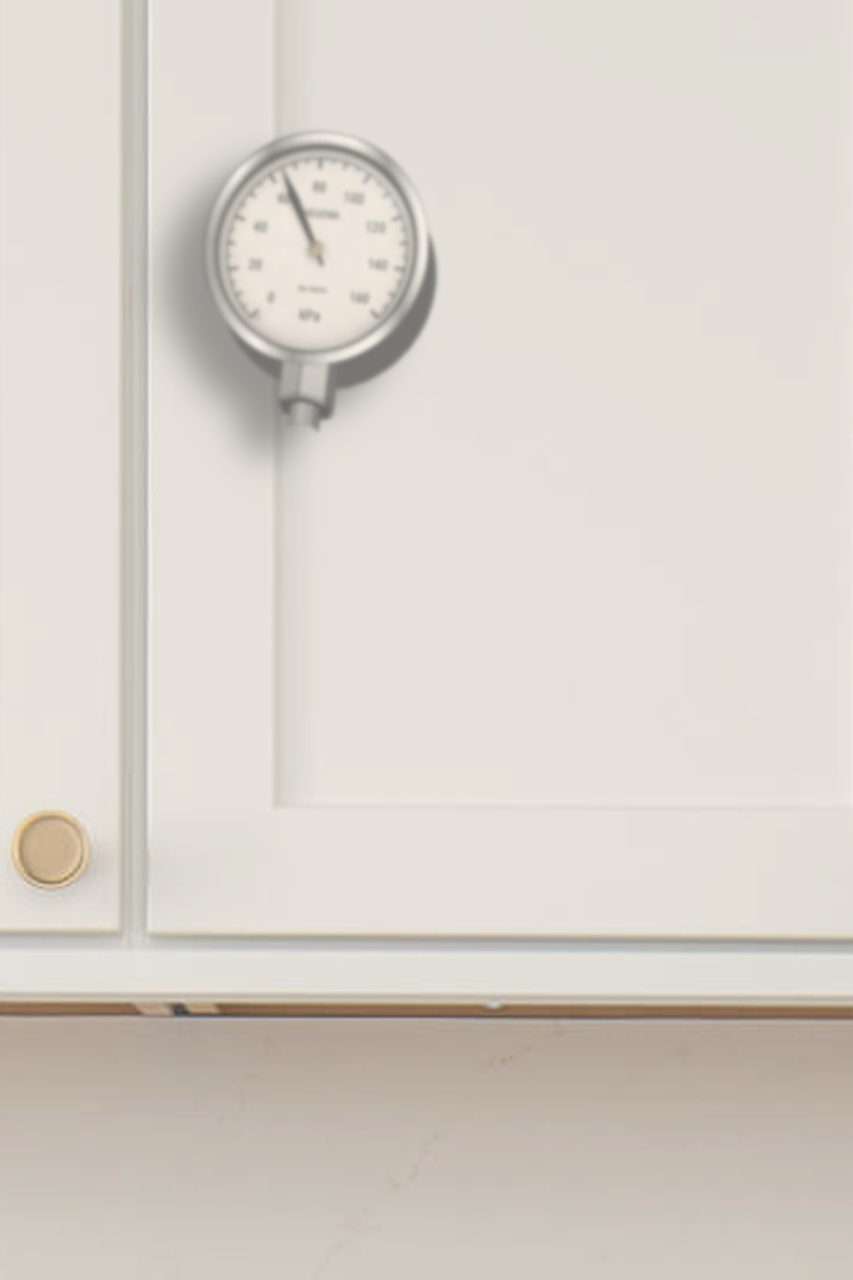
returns value=65 unit=kPa
